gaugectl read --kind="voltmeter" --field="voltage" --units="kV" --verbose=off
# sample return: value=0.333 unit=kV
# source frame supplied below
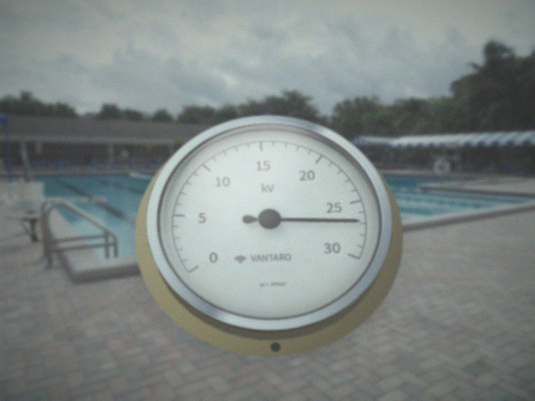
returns value=27 unit=kV
